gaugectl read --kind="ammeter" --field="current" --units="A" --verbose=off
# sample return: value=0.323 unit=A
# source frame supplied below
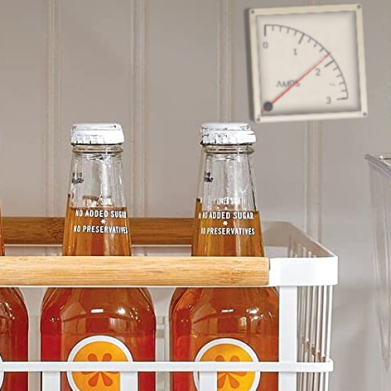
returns value=1.8 unit=A
